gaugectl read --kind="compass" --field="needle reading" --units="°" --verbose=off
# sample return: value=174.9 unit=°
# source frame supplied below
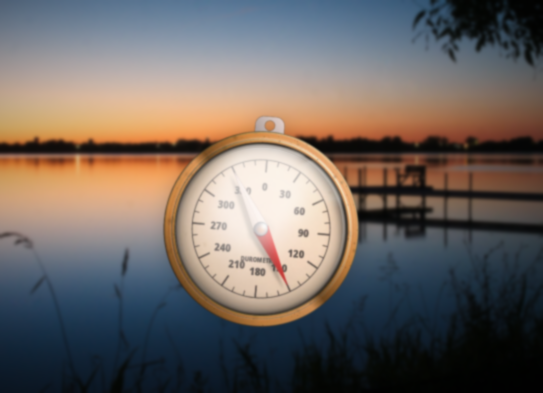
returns value=150 unit=°
